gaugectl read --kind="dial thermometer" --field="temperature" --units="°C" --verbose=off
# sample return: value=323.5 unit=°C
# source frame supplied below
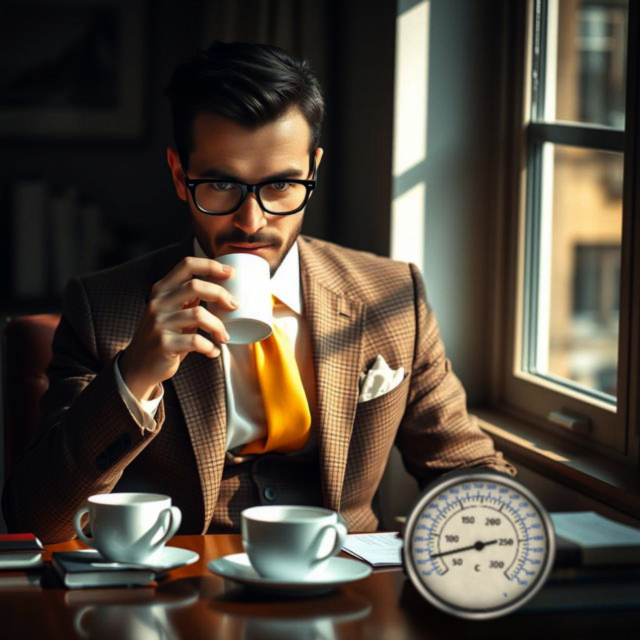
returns value=75 unit=°C
